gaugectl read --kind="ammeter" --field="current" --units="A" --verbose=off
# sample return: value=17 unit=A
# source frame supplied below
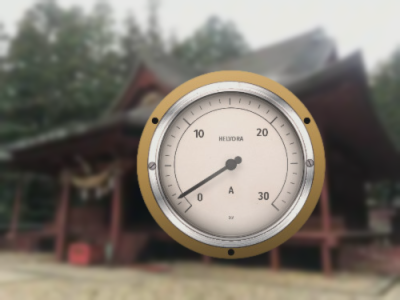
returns value=1.5 unit=A
